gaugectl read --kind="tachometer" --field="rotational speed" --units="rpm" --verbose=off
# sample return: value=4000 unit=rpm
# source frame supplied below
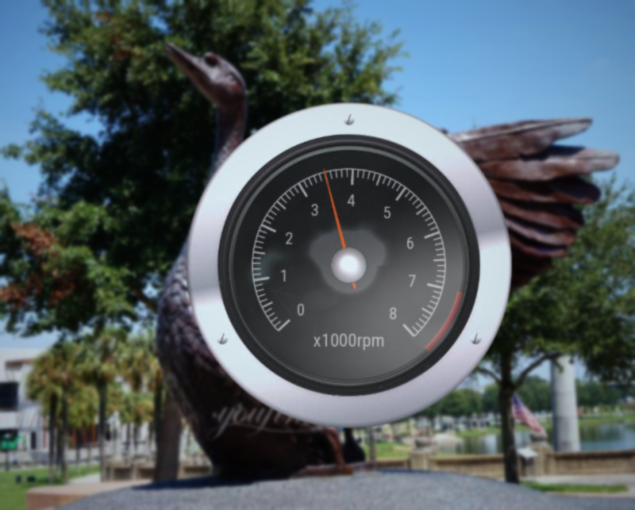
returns value=3500 unit=rpm
